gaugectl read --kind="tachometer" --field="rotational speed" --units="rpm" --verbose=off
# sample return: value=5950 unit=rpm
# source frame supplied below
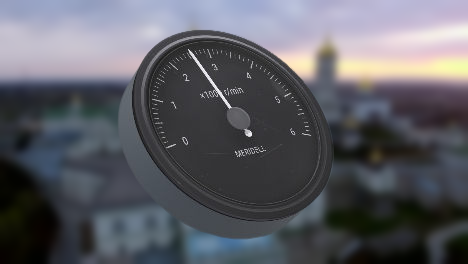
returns value=2500 unit=rpm
